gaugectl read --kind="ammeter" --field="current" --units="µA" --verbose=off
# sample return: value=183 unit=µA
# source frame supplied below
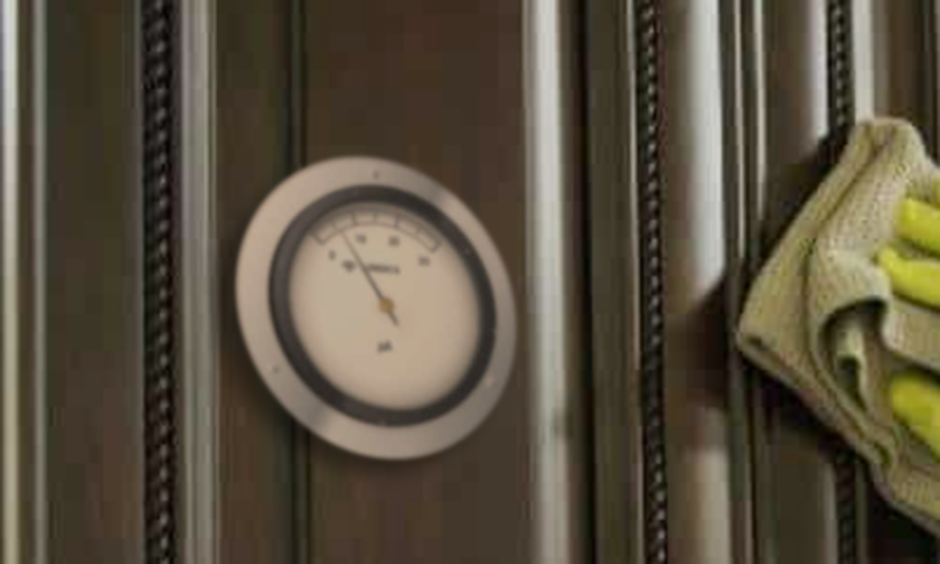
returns value=5 unit=µA
